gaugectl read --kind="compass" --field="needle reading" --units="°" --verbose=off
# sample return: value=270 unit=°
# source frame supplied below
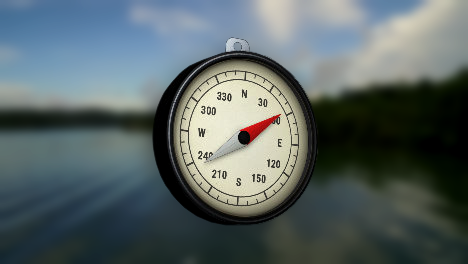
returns value=55 unit=°
